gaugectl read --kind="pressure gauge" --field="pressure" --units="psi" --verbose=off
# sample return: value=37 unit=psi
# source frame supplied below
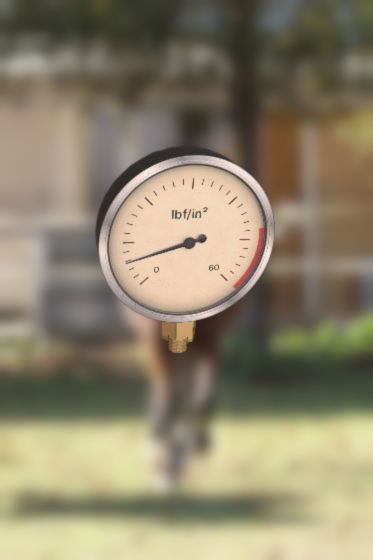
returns value=6 unit=psi
